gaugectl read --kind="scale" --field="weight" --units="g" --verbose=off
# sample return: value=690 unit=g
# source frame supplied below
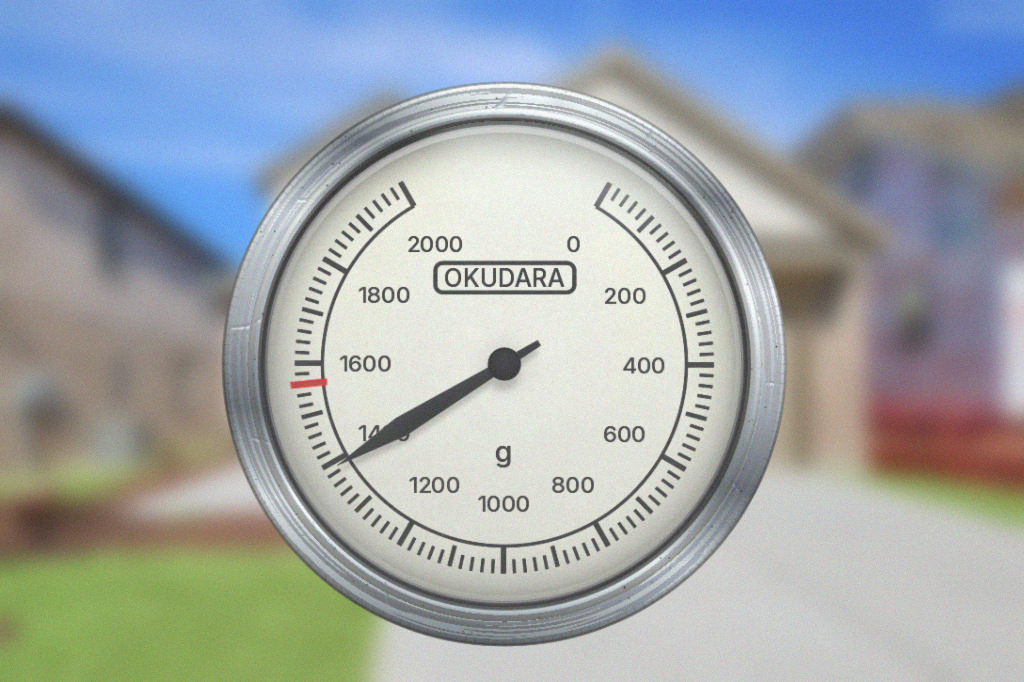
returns value=1390 unit=g
